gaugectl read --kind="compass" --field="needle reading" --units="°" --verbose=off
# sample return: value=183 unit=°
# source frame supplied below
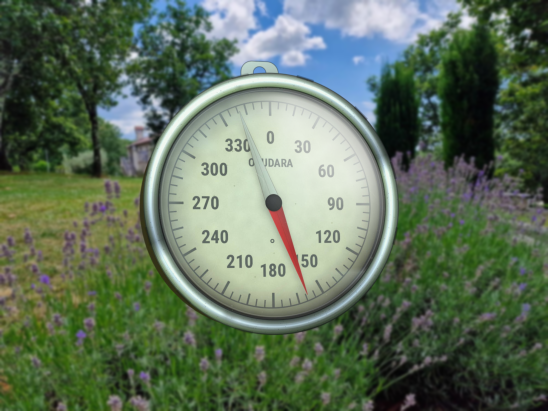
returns value=160 unit=°
